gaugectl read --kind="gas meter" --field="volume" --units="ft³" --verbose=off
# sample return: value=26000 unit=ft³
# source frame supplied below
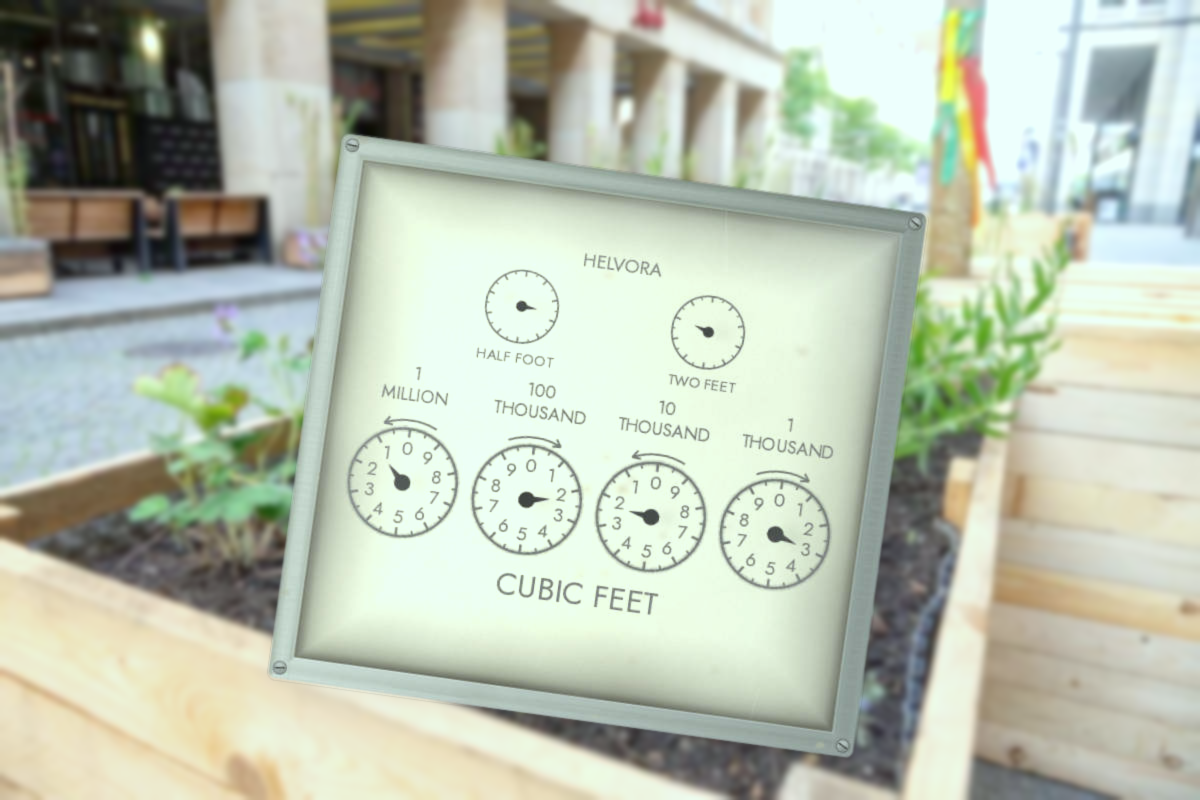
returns value=122300 unit=ft³
